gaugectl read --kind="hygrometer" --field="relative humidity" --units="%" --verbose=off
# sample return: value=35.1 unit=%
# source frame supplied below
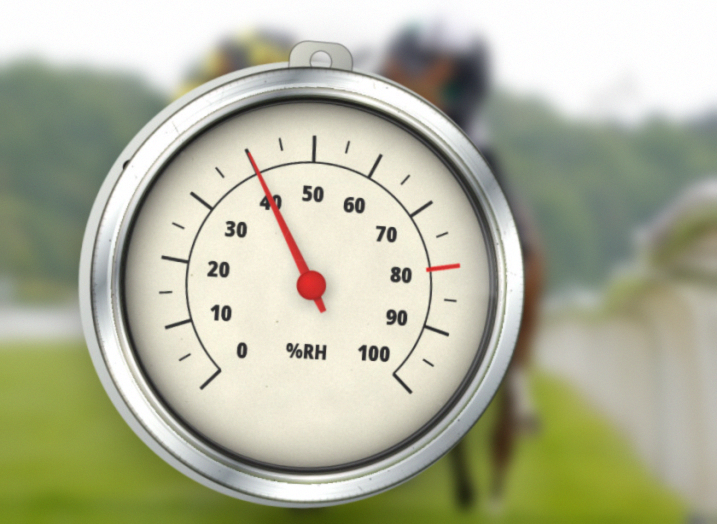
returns value=40 unit=%
